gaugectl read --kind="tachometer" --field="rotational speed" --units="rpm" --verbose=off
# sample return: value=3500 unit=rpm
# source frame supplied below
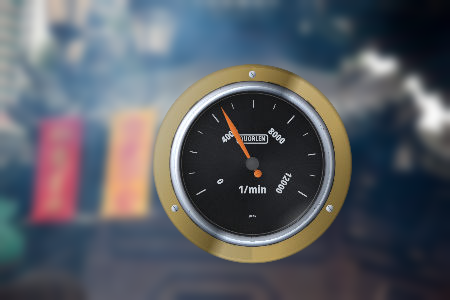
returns value=4500 unit=rpm
